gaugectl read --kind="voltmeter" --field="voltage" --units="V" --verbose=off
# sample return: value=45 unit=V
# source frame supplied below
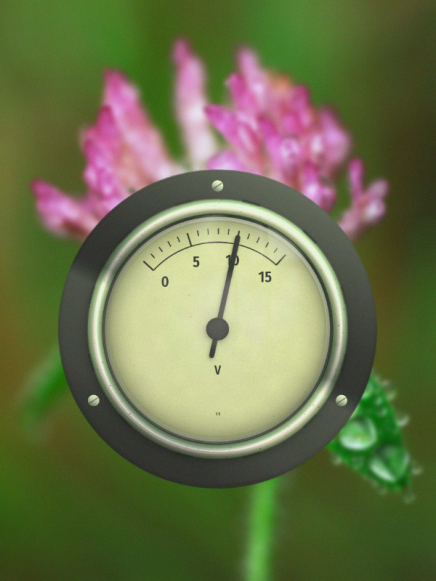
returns value=10 unit=V
